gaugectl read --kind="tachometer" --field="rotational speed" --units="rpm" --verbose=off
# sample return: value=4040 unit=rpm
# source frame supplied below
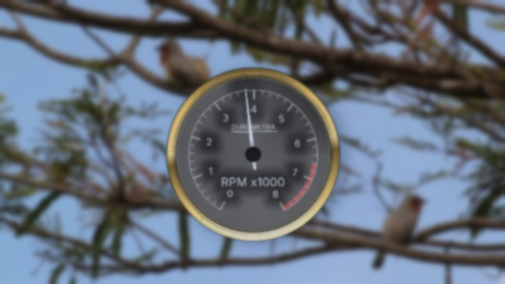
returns value=3800 unit=rpm
